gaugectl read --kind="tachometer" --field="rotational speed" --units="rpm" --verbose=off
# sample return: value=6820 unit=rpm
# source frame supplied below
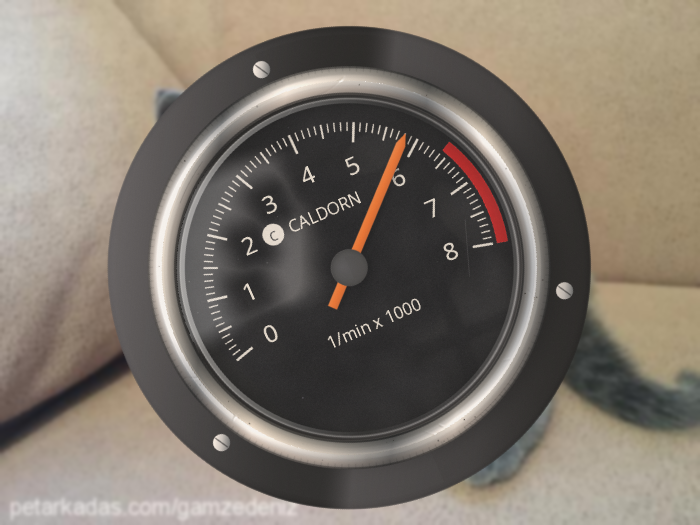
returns value=5800 unit=rpm
